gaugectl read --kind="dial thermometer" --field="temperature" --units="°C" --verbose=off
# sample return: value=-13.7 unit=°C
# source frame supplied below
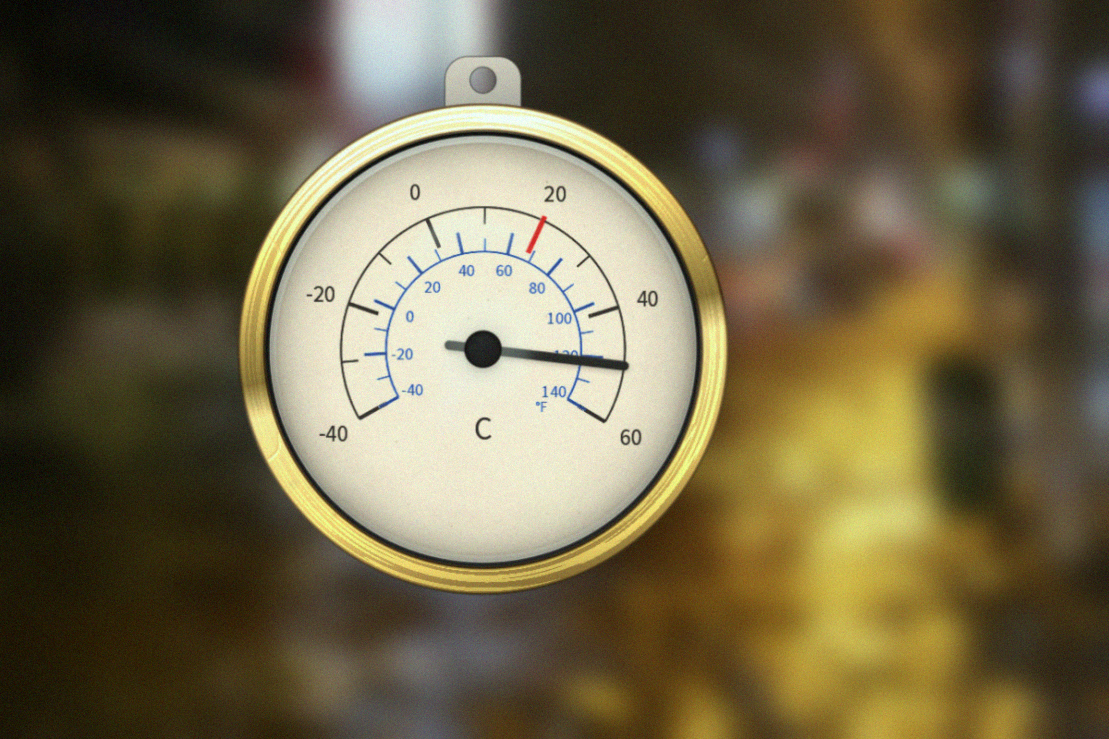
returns value=50 unit=°C
